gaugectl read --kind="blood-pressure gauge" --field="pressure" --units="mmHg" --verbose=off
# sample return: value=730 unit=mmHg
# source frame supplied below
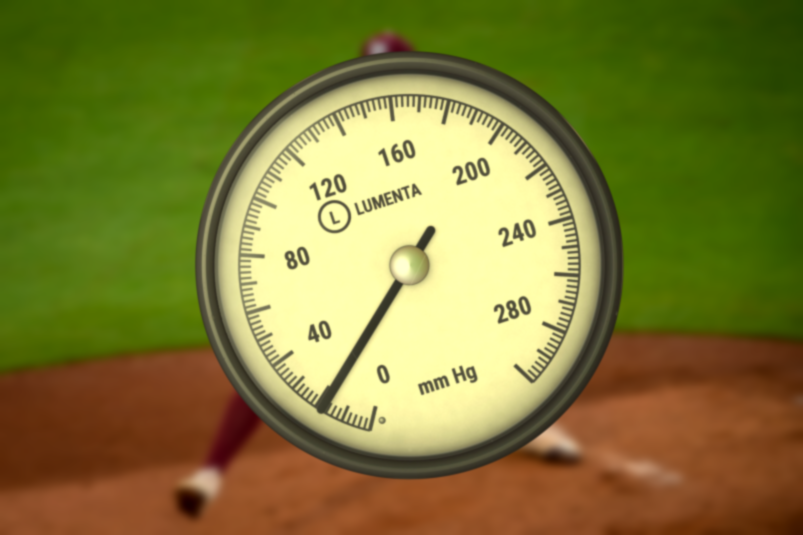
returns value=18 unit=mmHg
